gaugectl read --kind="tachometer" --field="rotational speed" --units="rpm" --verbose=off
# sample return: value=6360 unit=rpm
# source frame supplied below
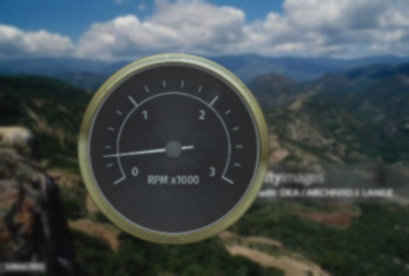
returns value=300 unit=rpm
